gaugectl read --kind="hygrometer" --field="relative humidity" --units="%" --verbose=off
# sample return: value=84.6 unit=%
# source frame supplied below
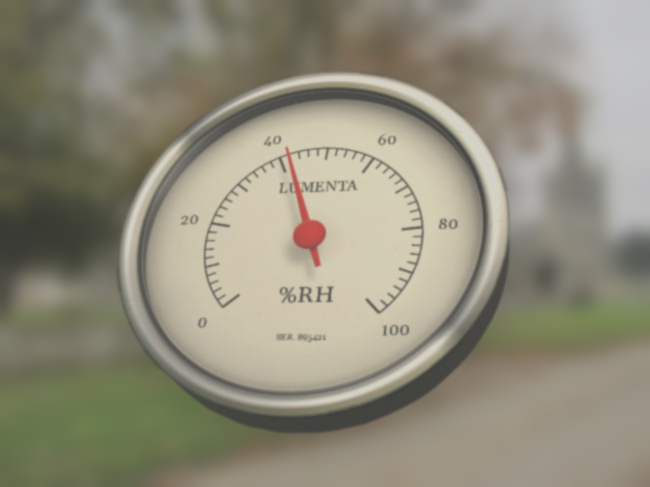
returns value=42 unit=%
